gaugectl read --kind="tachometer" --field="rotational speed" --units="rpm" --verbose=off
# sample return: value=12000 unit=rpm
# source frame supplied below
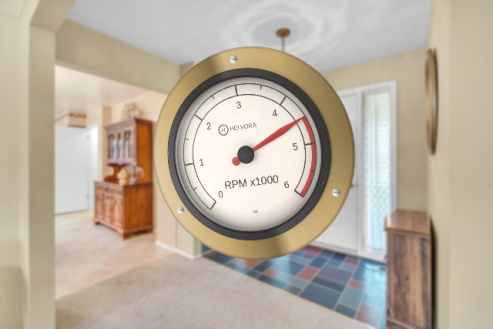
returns value=4500 unit=rpm
